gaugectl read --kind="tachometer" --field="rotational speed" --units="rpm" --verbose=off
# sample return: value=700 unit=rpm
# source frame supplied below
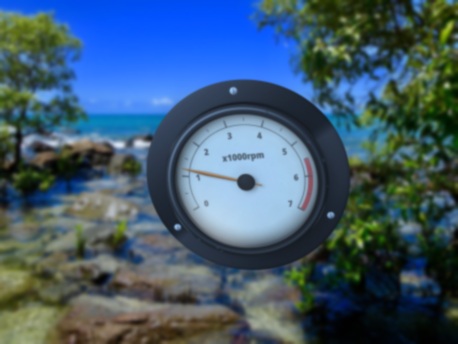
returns value=1250 unit=rpm
